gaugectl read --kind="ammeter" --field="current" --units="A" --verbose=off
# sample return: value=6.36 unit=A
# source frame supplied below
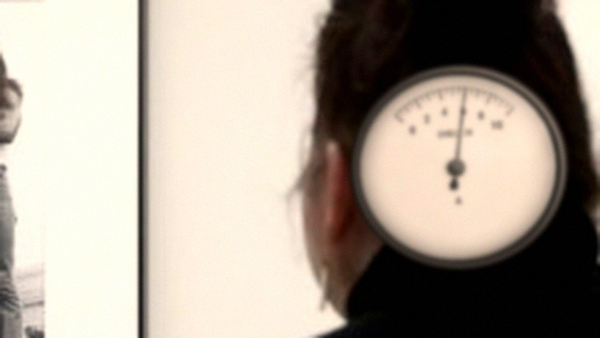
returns value=6 unit=A
